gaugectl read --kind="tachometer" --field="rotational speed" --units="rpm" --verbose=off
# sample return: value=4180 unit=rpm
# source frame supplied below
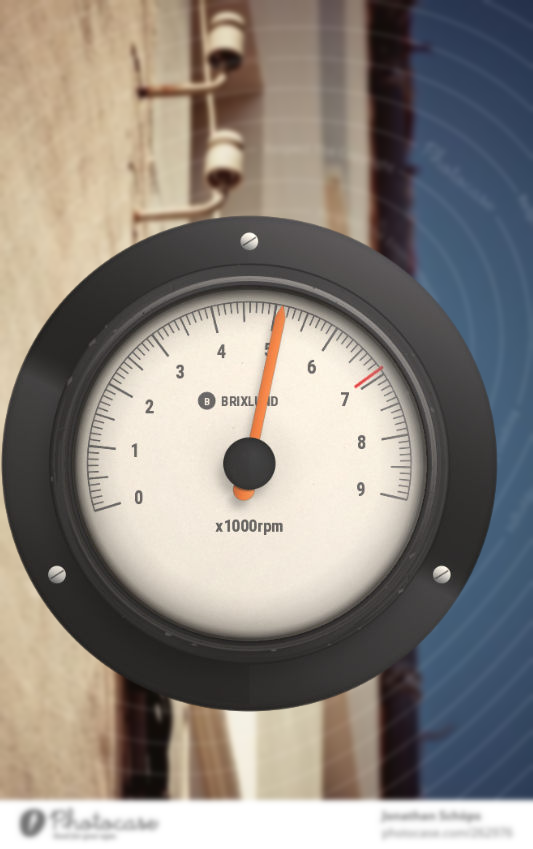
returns value=5100 unit=rpm
